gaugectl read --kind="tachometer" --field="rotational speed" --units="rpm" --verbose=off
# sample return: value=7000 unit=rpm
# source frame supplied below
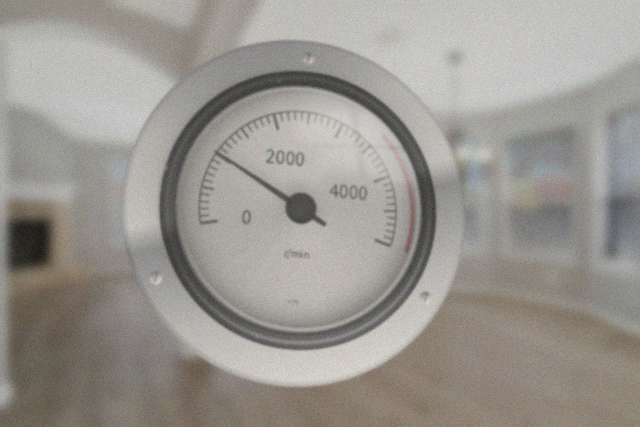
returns value=1000 unit=rpm
